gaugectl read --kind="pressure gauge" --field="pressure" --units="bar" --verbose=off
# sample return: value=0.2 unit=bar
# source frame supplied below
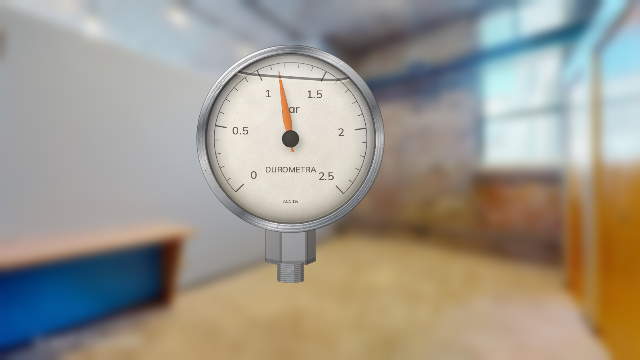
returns value=1.15 unit=bar
